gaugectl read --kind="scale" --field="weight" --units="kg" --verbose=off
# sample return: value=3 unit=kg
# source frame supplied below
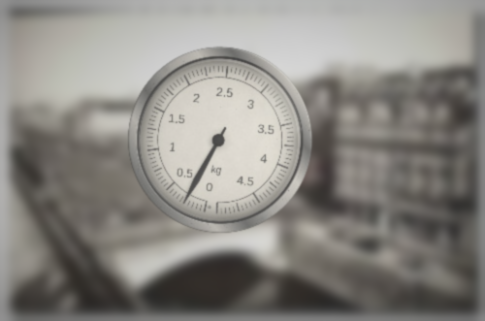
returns value=0.25 unit=kg
